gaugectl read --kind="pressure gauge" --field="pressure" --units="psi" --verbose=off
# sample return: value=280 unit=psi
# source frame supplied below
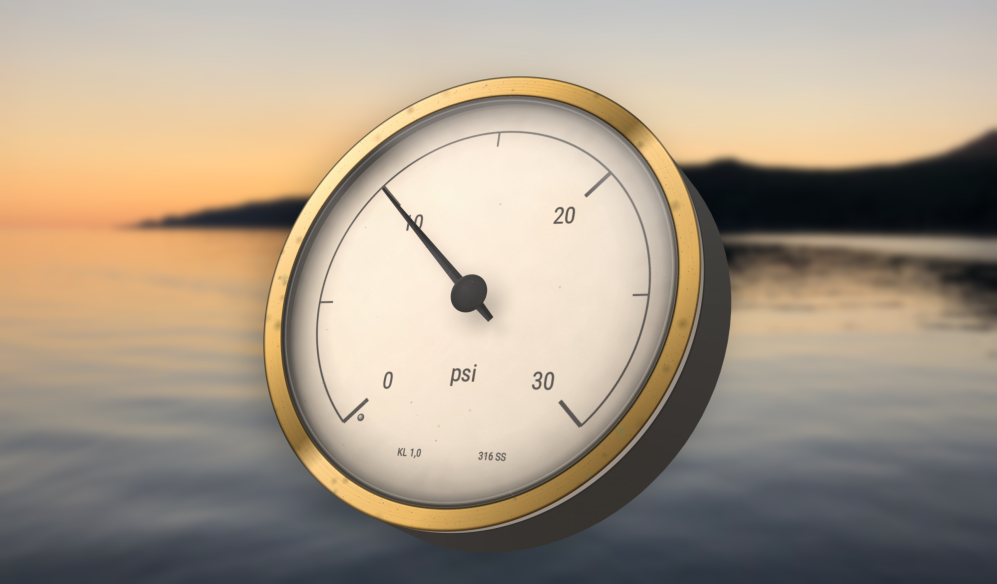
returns value=10 unit=psi
